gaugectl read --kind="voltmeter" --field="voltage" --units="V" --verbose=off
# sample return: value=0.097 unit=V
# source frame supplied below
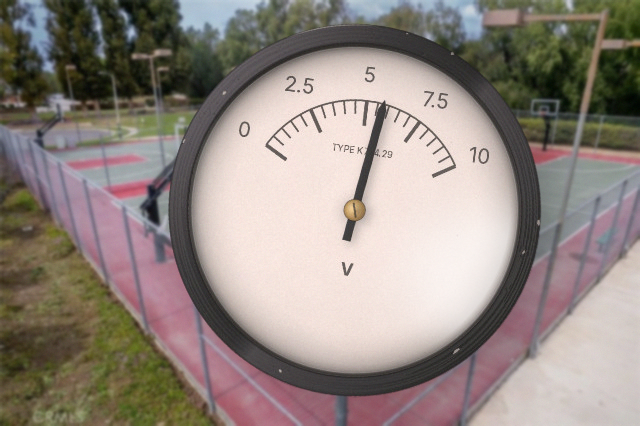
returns value=5.75 unit=V
